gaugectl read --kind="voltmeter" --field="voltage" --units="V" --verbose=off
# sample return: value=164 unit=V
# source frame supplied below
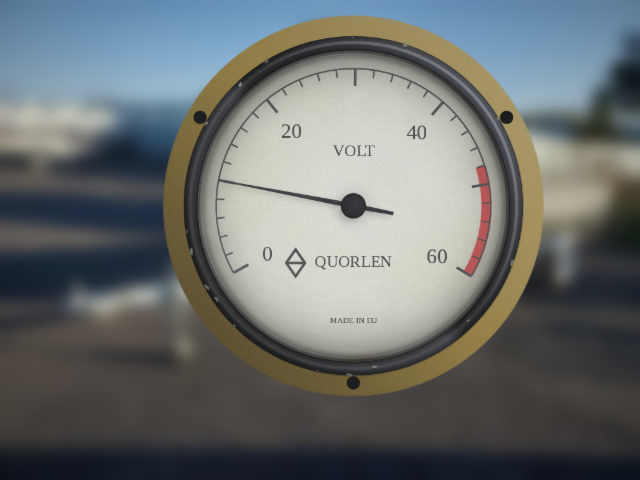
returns value=10 unit=V
